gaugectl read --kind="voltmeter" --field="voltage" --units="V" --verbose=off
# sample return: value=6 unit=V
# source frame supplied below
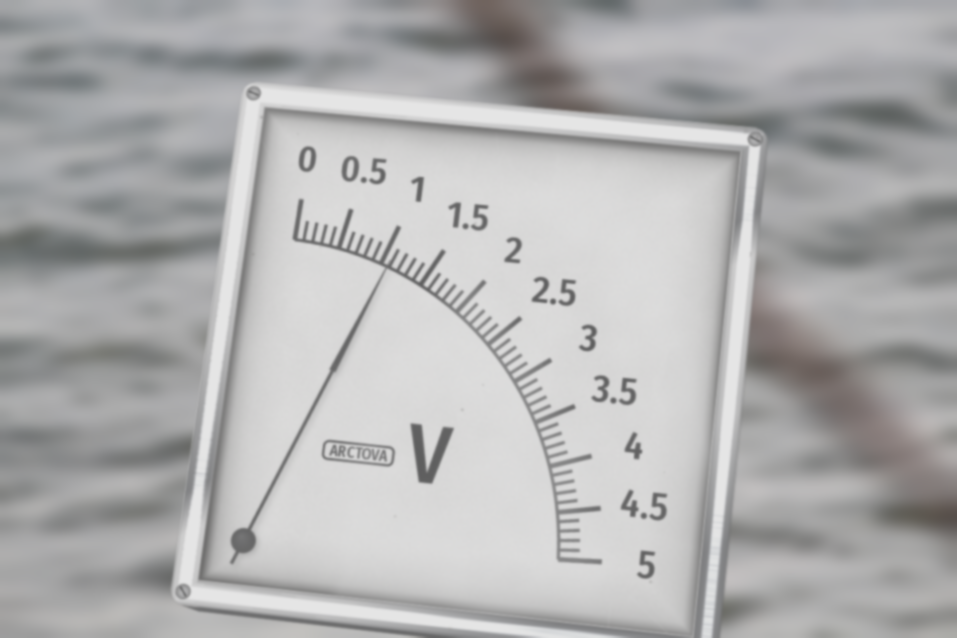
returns value=1.1 unit=V
